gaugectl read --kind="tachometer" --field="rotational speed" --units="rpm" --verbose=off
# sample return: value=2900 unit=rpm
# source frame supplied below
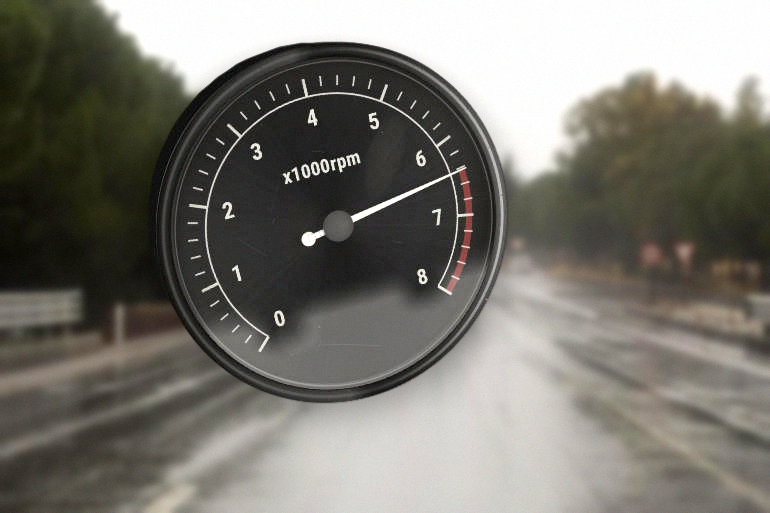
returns value=6400 unit=rpm
